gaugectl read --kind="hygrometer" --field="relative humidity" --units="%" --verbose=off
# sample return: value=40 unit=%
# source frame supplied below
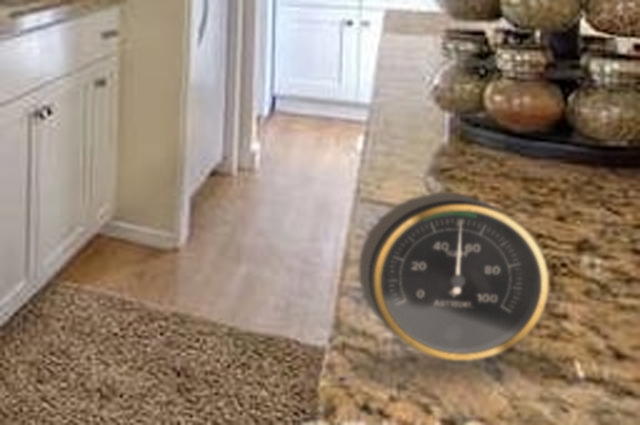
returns value=50 unit=%
